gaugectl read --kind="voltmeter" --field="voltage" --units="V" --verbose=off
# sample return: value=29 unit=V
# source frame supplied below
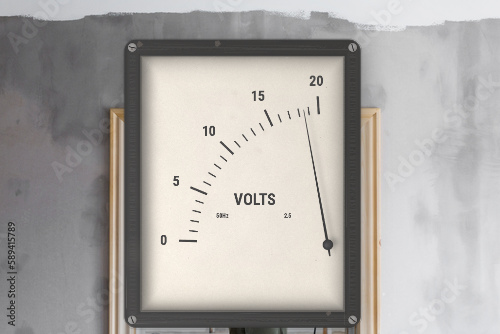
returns value=18.5 unit=V
